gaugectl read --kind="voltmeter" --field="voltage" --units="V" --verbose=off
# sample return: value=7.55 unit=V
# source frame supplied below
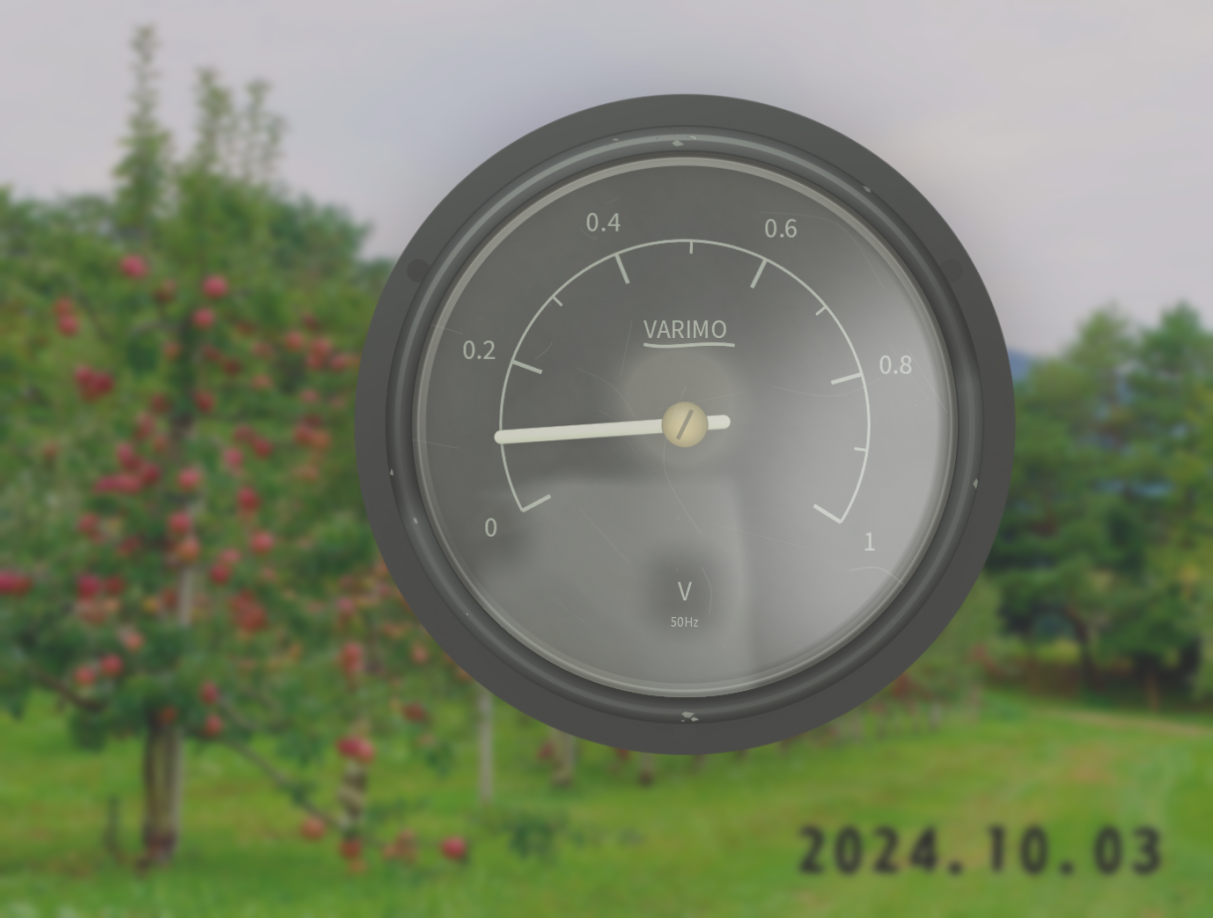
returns value=0.1 unit=V
